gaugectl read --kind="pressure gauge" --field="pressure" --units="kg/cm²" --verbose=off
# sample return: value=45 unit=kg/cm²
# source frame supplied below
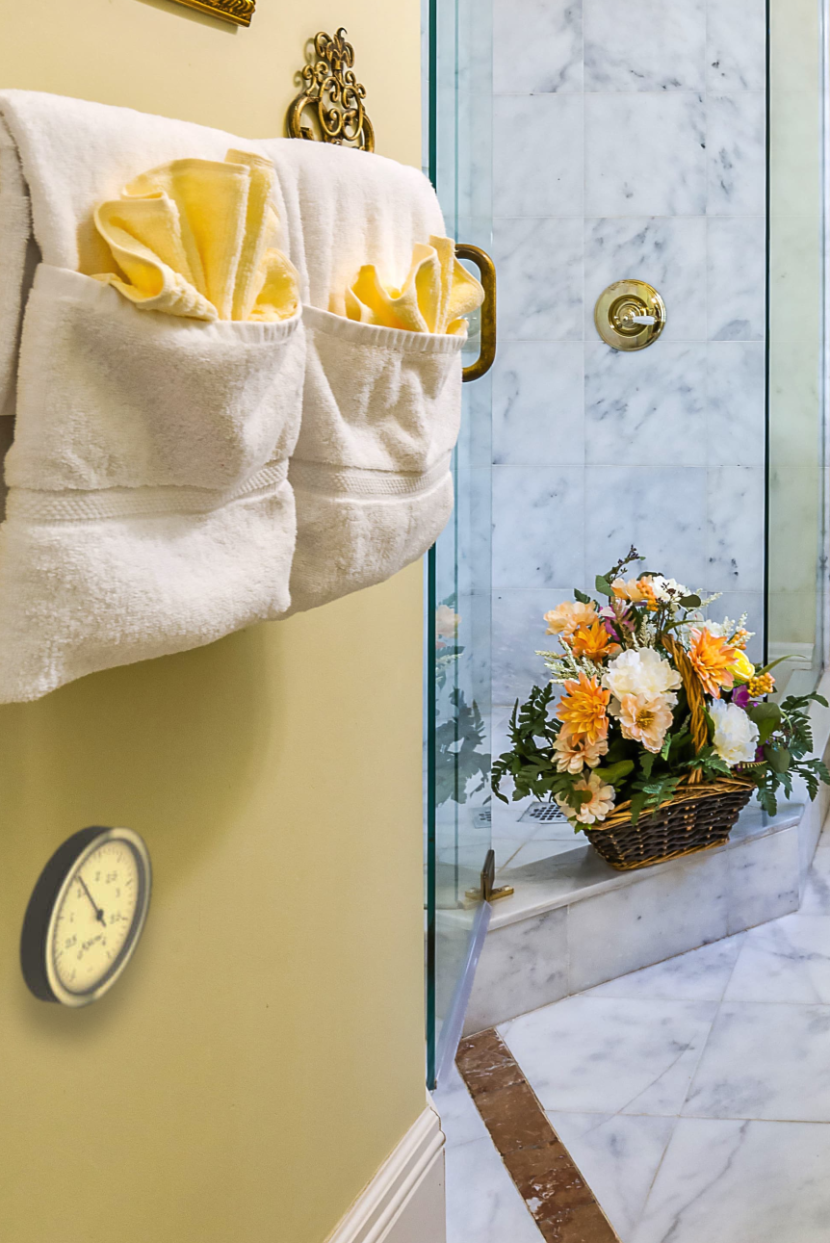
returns value=1.5 unit=kg/cm²
